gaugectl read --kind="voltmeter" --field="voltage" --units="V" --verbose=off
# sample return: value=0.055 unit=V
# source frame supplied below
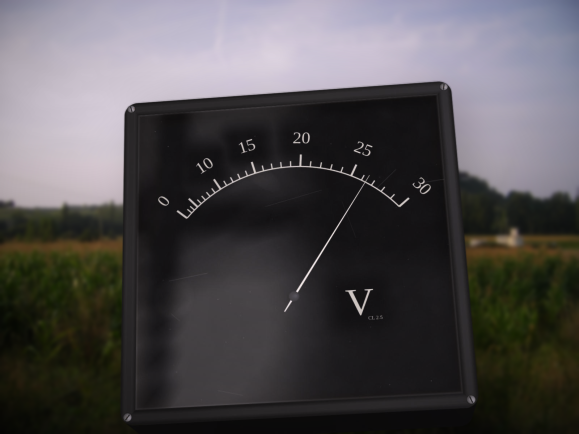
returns value=26.5 unit=V
